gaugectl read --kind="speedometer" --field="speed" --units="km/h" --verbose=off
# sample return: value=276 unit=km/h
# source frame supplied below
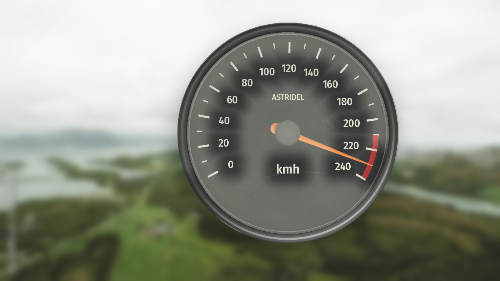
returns value=230 unit=km/h
